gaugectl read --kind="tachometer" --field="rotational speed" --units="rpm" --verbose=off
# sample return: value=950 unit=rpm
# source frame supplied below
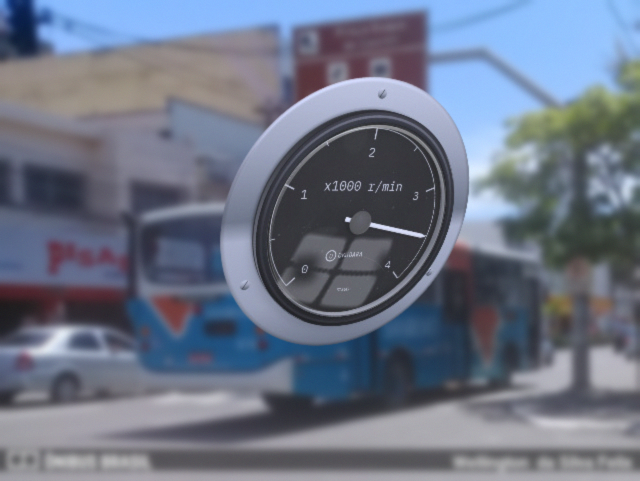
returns value=3500 unit=rpm
